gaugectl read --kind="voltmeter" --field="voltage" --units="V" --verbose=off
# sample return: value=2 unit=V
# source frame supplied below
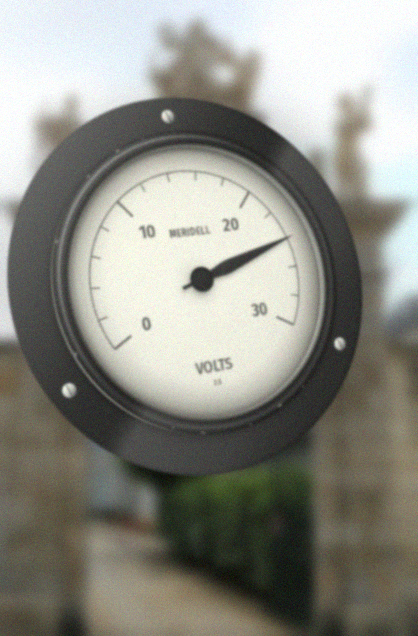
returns value=24 unit=V
